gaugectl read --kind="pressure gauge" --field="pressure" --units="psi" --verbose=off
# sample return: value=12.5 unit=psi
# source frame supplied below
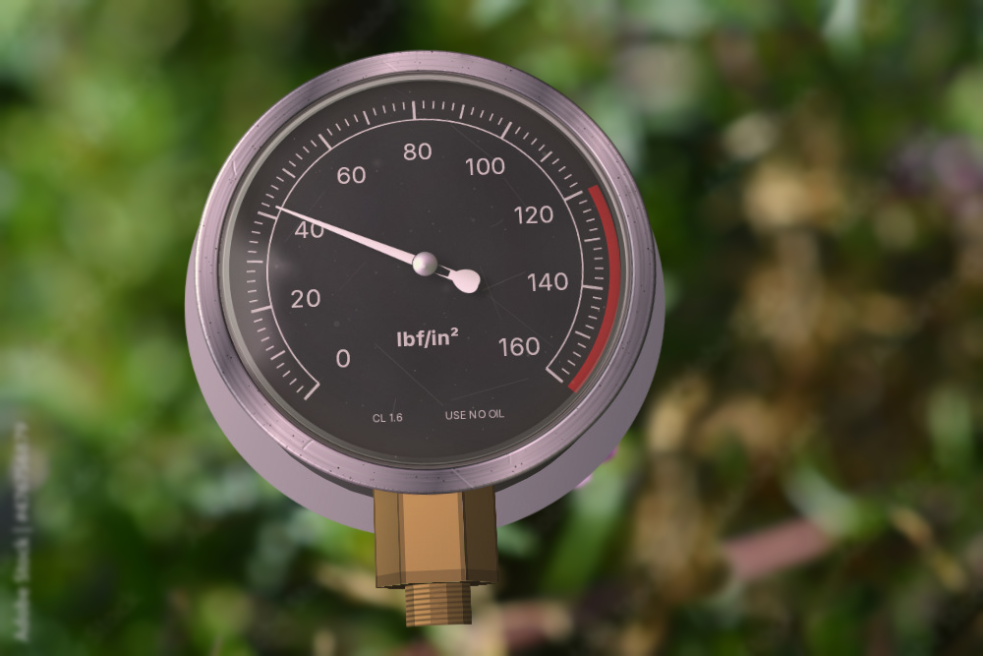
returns value=42 unit=psi
